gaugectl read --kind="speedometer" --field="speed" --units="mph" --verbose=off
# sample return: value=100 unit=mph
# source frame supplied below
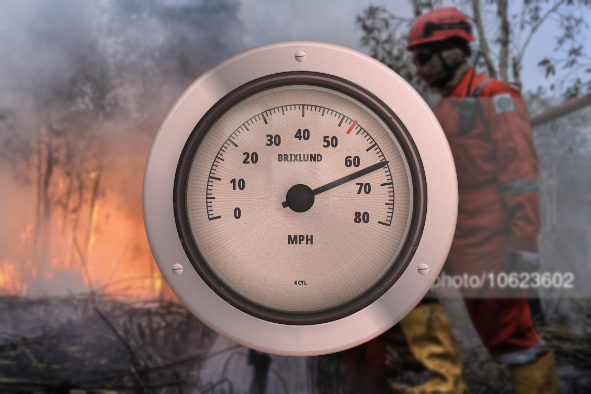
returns value=65 unit=mph
